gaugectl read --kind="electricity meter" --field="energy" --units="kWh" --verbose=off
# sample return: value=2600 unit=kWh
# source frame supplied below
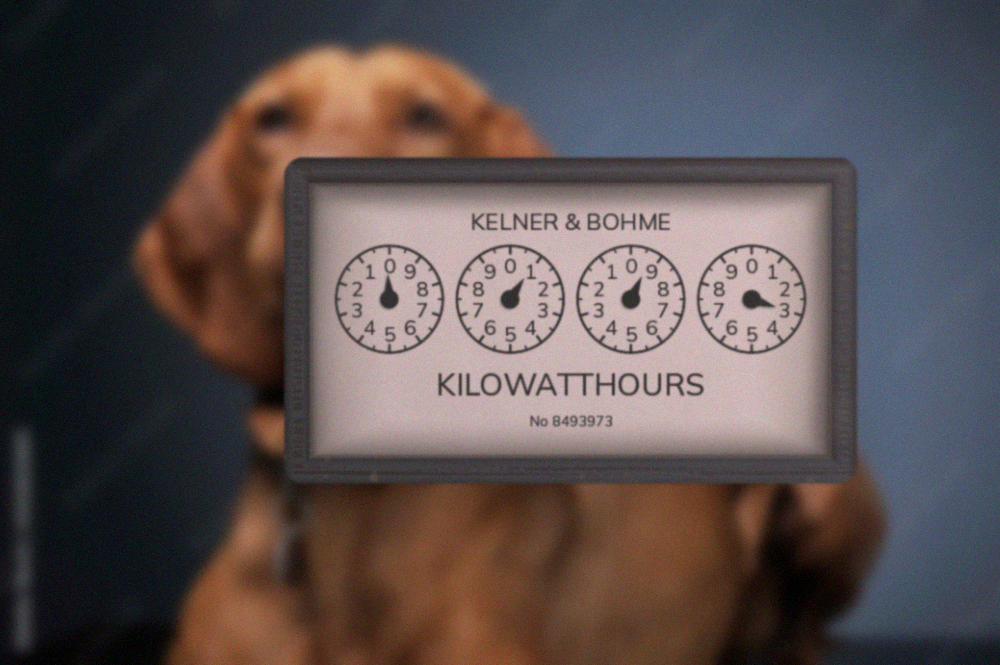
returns value=93 unit=kWh
